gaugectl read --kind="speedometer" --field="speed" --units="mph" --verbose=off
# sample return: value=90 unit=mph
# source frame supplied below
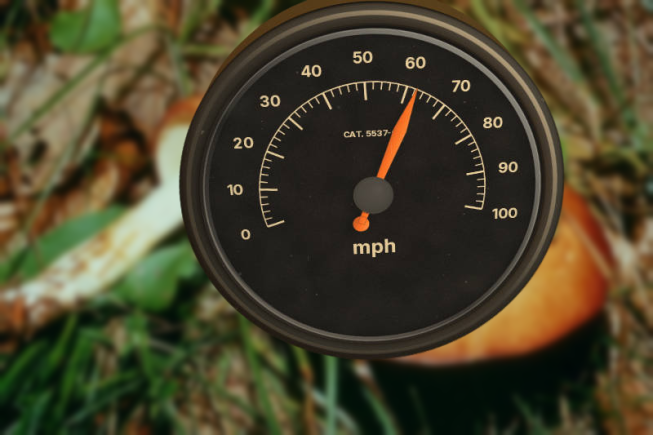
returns value=62 unit=mph
